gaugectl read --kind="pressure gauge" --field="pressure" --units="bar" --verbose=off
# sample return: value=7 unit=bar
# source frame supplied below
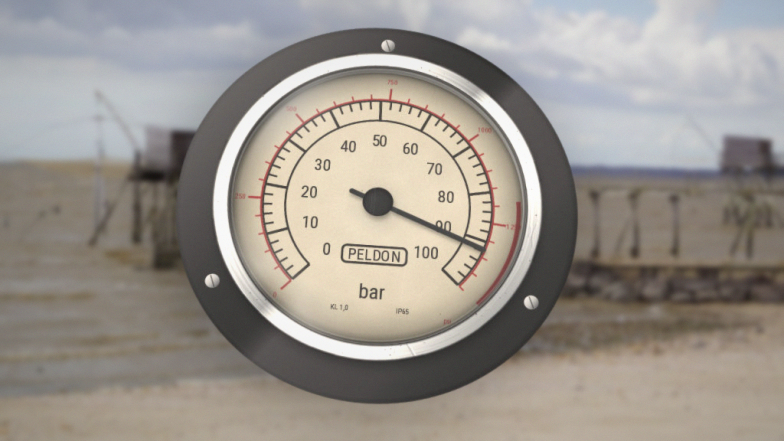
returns value=92 unit=bar
